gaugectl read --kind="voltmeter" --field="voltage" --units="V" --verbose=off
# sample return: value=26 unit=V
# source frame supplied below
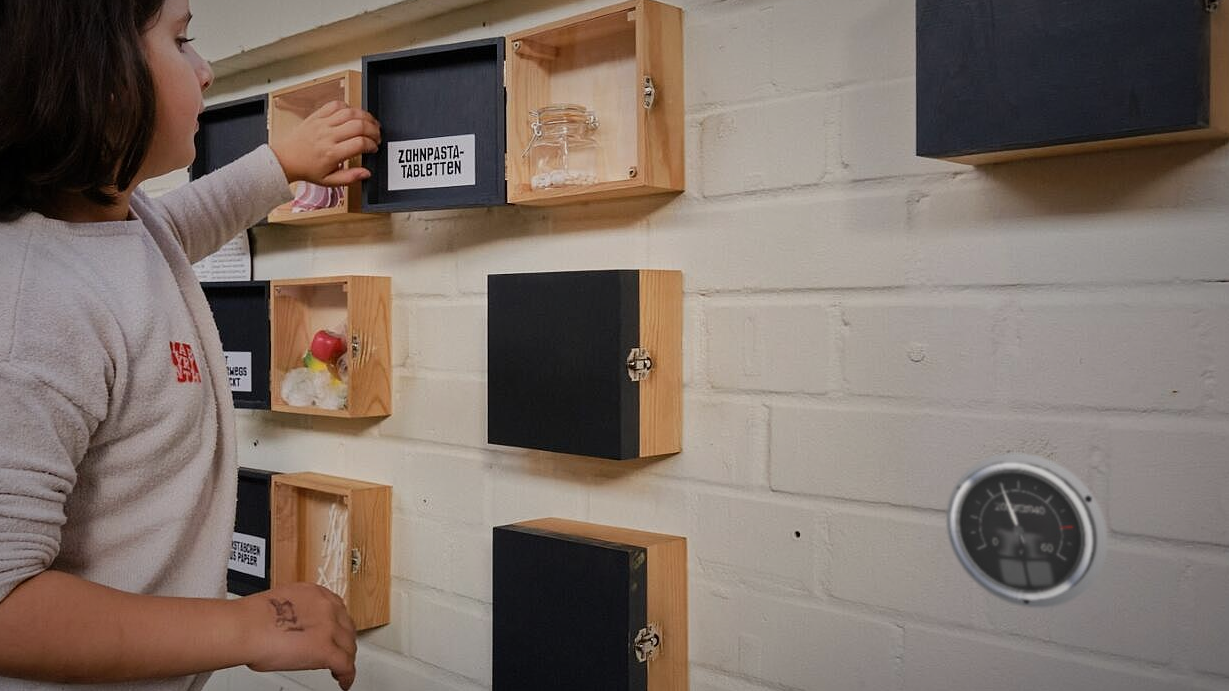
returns value=25 unit=V
